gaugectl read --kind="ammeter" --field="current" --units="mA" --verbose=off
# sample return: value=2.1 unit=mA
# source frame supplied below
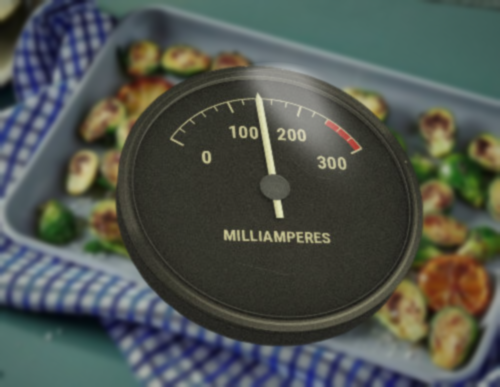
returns value=140 unit=mA
